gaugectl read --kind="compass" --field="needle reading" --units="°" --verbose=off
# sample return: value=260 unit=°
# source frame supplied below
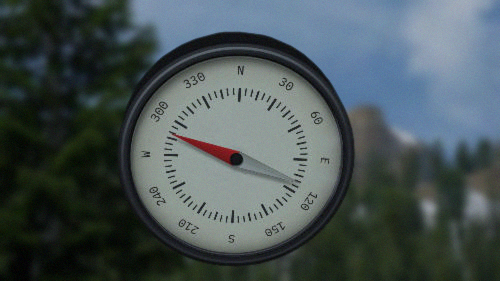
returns value=290 unit=°
